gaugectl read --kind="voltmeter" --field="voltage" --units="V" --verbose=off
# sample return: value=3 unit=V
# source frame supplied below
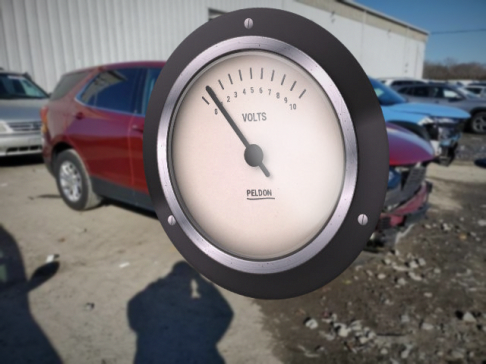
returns value=1 unit=V
